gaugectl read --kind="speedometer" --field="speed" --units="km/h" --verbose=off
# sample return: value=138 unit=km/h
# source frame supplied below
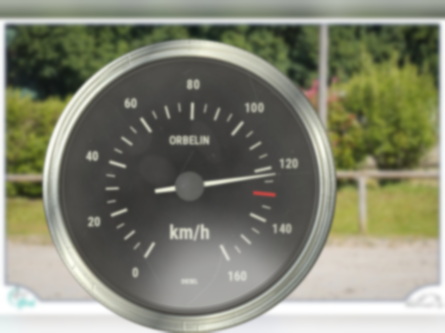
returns value=122.5 unit=km/h
